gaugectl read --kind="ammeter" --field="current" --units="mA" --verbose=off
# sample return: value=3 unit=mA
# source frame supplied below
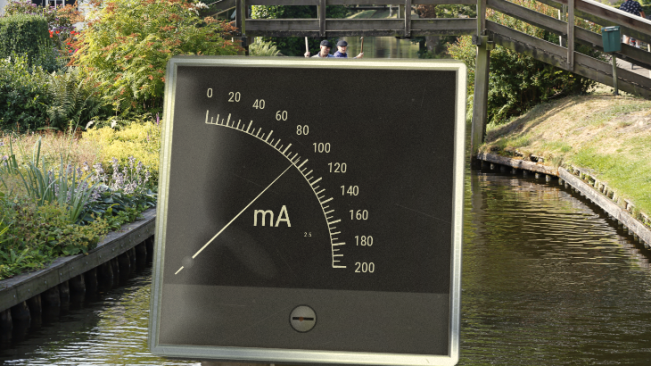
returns value=95 unit=mA
